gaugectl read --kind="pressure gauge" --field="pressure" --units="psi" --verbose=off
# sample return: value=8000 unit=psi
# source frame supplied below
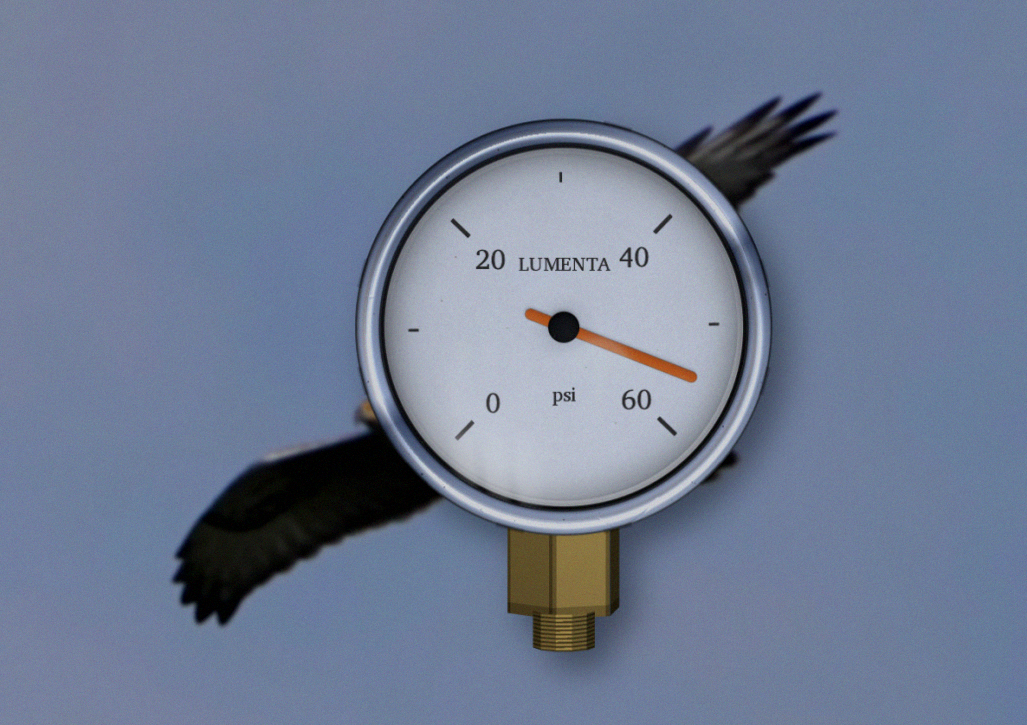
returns value=55 unit=psi
